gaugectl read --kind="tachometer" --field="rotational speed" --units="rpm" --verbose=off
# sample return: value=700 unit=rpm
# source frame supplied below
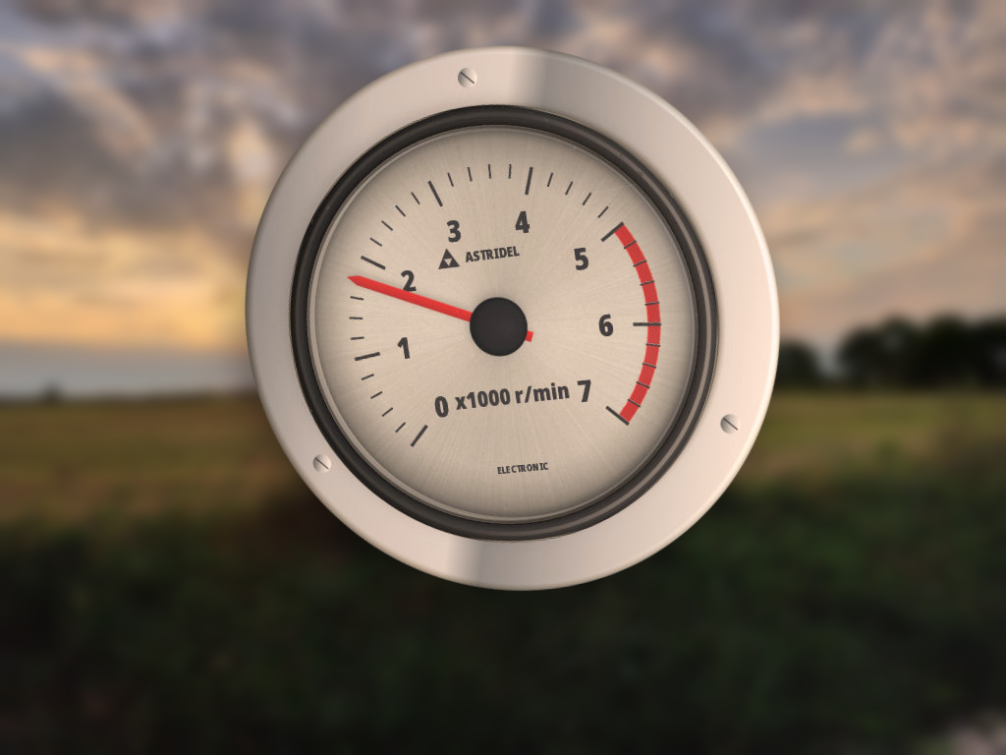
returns value=1800 unit=rpm
